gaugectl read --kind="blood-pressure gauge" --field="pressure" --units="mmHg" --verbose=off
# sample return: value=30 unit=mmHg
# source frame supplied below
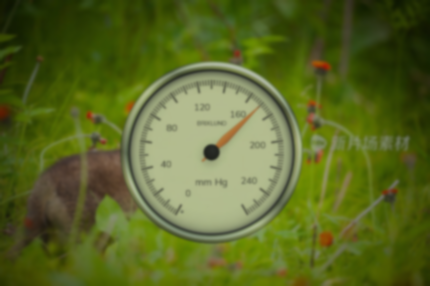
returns value=170 unit=mmHg
